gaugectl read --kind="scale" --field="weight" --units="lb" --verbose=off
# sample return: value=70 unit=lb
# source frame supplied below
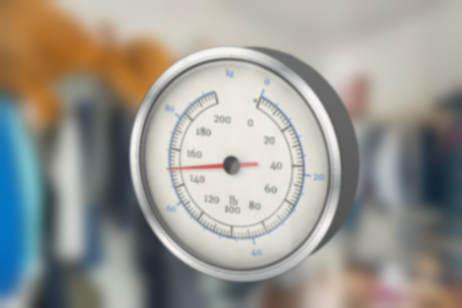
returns value=150 unit=lb
